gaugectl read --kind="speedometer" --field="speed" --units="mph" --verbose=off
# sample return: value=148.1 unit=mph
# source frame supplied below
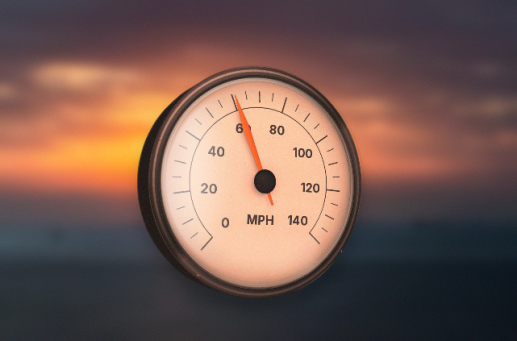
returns value=60 unit=mph
